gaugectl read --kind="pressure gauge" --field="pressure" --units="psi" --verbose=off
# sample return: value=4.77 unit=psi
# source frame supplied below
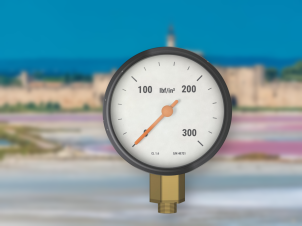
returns value=0 unit=psi
